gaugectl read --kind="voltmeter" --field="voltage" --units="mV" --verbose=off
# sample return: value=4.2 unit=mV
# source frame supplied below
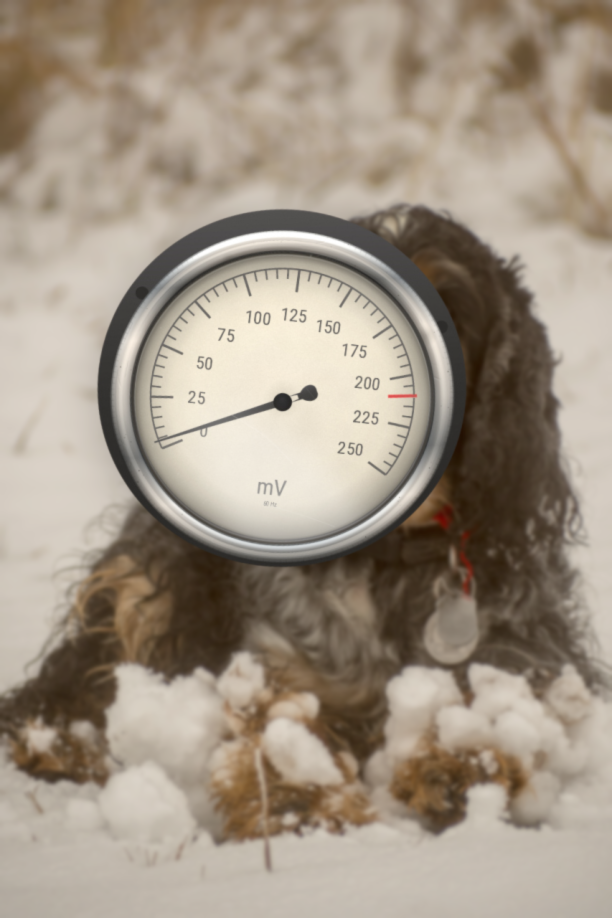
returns value=5 unit=mV
